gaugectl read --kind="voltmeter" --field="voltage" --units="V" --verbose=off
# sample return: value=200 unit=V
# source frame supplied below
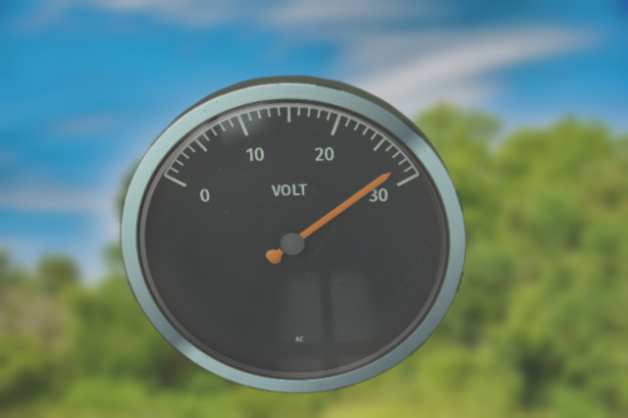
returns value=28 unit=V
